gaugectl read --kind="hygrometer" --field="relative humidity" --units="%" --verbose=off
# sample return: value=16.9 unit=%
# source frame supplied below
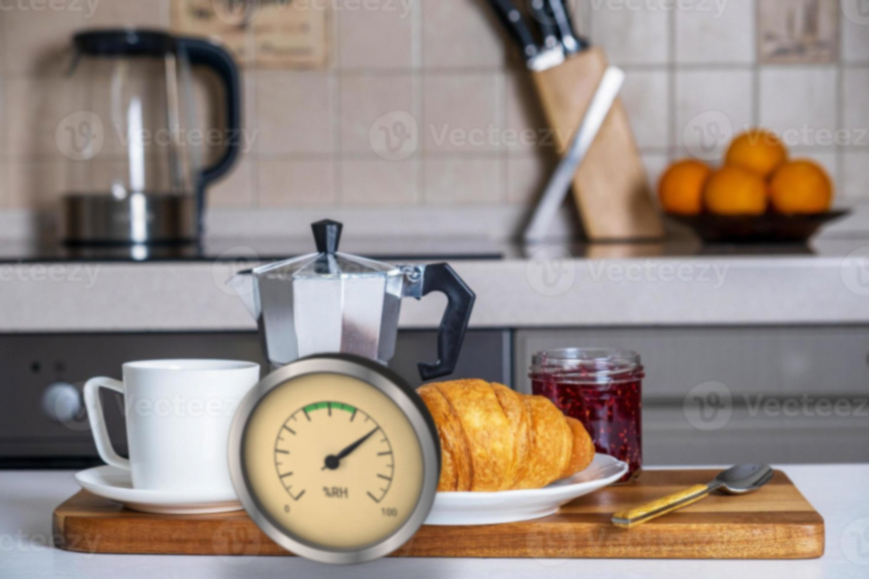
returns value=70 unit=%
